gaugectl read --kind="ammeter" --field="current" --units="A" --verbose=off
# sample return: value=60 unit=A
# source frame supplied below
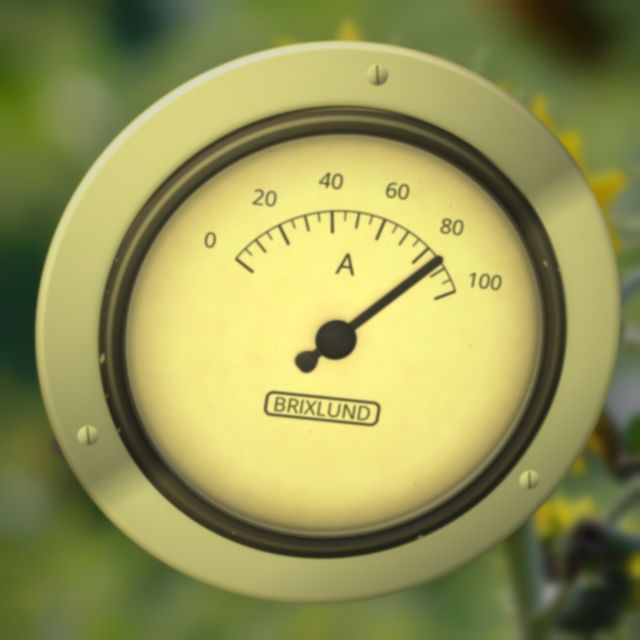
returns value=85 unit=A
